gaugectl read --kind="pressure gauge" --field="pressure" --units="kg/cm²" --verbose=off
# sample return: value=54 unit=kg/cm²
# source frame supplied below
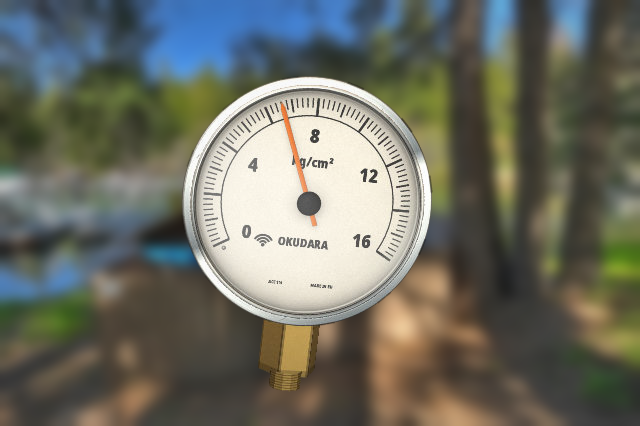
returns value=6.6 unit=kg/cm²
